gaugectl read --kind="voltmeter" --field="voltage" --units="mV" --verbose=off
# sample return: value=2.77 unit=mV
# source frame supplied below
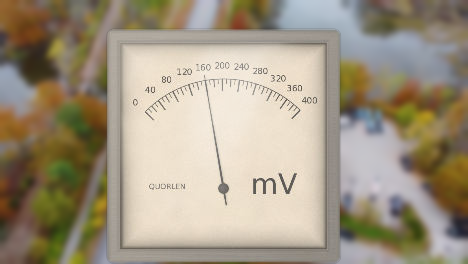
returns value=160 unit=mV
